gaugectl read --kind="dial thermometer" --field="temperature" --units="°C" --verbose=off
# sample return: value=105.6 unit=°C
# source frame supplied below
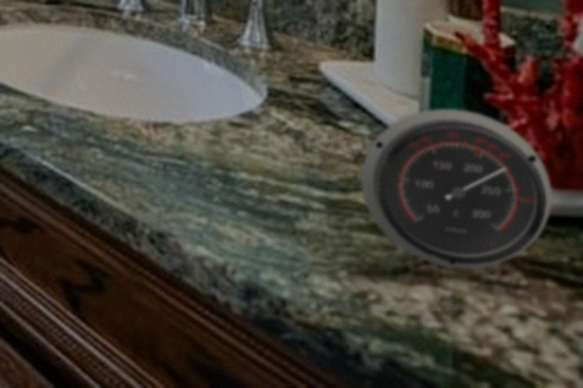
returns value=225 unit=°C
